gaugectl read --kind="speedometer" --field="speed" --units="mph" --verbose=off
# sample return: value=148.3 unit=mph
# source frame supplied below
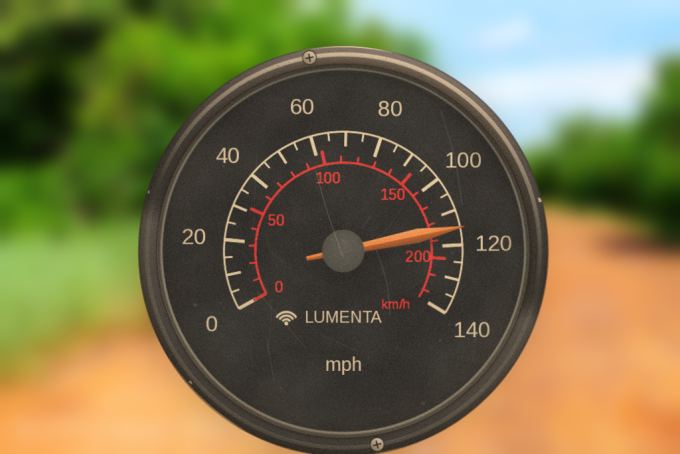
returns value=115 unit=mph
